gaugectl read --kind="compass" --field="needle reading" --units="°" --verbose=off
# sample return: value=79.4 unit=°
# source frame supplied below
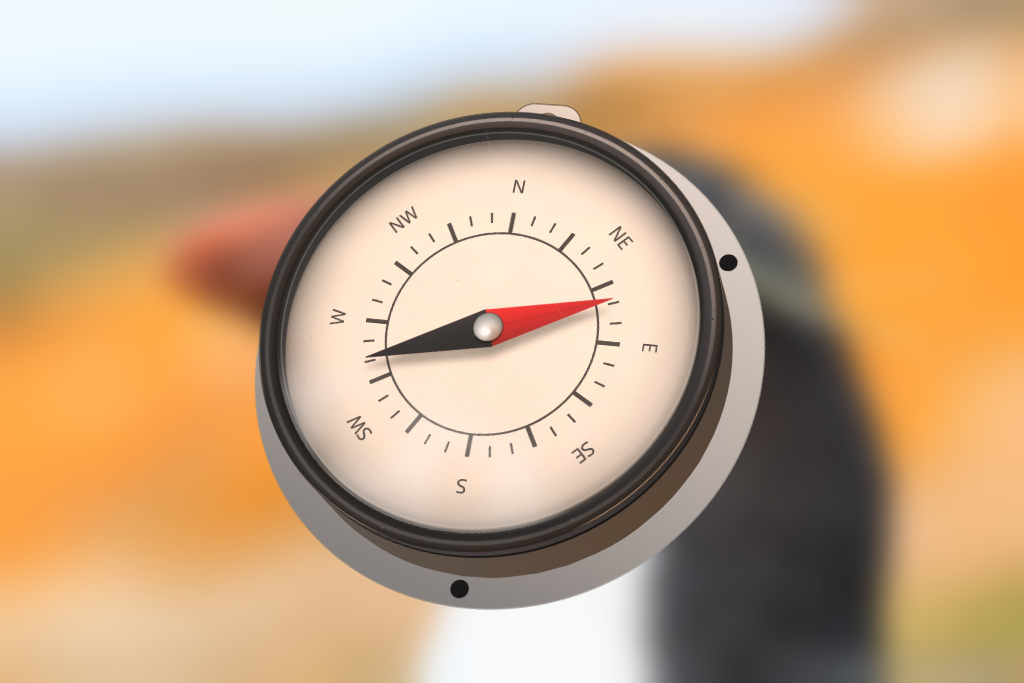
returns value=70 unit=°
